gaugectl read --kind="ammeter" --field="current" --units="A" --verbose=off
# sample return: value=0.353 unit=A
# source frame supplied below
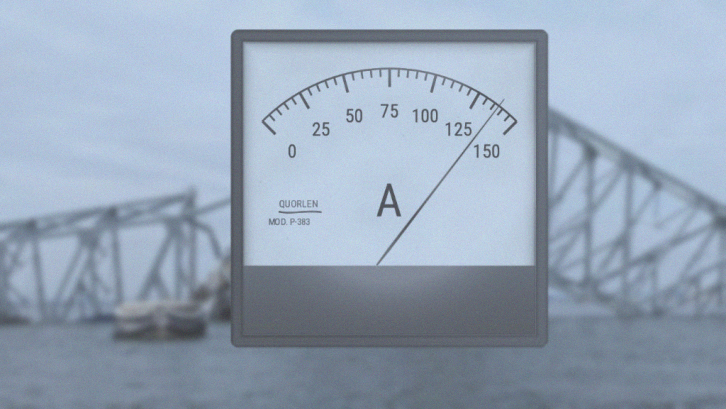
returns value=137.5 unit=A
